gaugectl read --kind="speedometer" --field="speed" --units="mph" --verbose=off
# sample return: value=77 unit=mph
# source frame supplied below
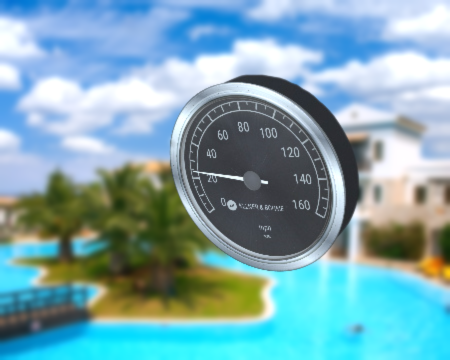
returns value=25 unit=mph
